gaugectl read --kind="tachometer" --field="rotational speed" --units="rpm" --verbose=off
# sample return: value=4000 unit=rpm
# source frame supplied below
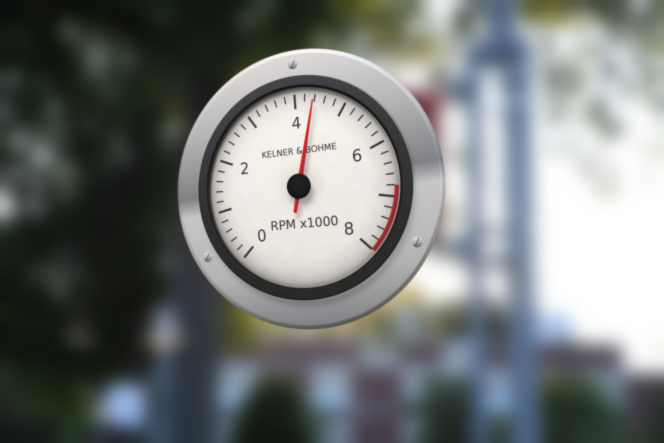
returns value=4400 unit=rpm
